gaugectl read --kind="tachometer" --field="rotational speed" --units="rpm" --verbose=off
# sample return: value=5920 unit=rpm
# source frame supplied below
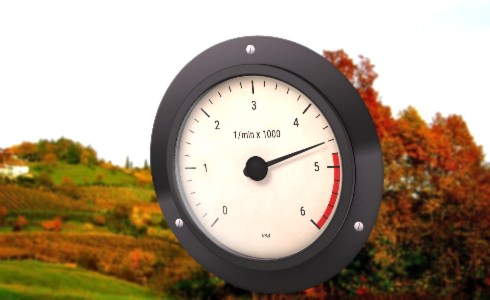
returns value=4600 unit=rpm
